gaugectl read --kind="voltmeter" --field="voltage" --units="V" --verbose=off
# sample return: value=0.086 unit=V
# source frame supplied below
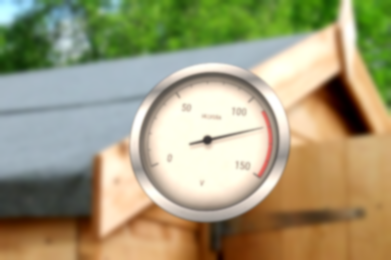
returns value=120 unit=V
